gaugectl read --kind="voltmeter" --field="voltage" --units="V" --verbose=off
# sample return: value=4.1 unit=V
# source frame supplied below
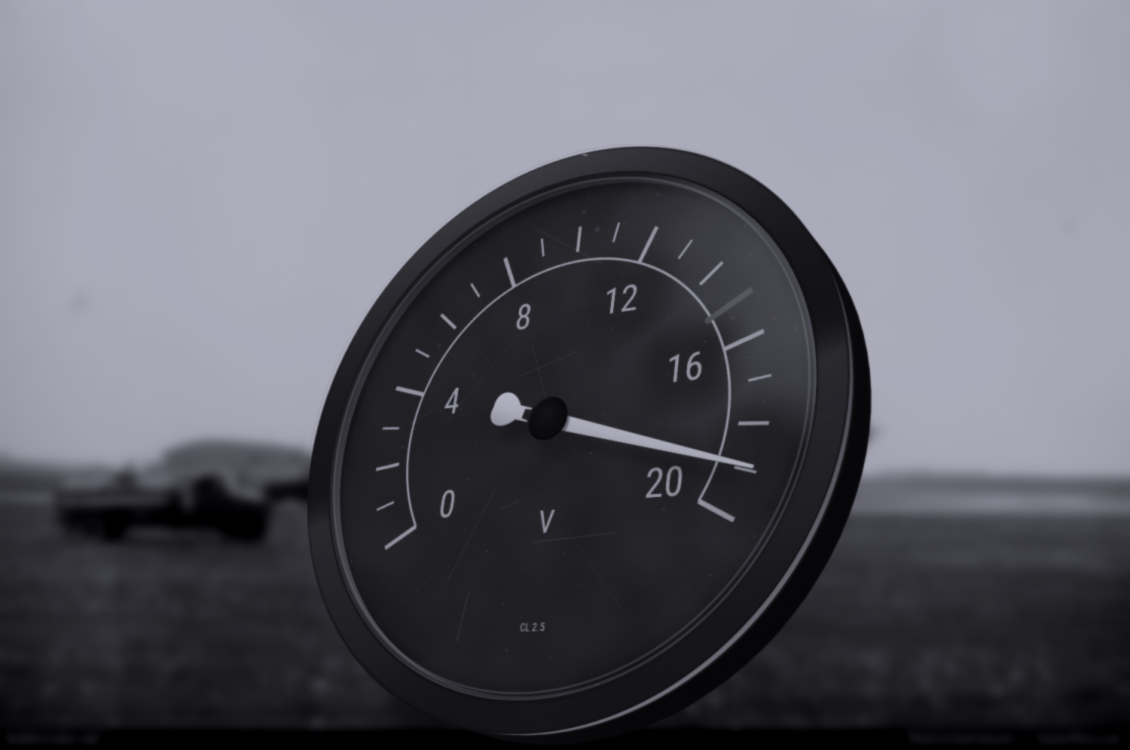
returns value=19 unit=V
